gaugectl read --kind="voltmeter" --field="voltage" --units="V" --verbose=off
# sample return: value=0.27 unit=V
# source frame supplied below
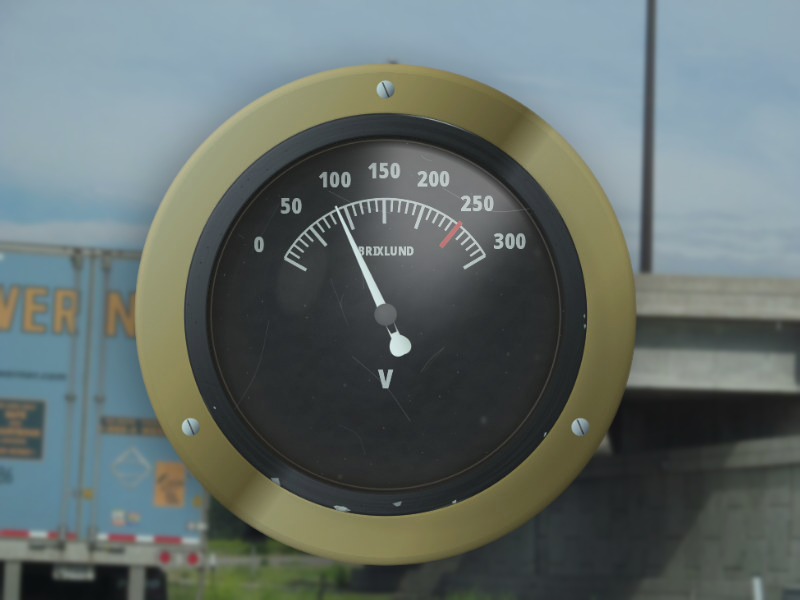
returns value=90 unit=V
